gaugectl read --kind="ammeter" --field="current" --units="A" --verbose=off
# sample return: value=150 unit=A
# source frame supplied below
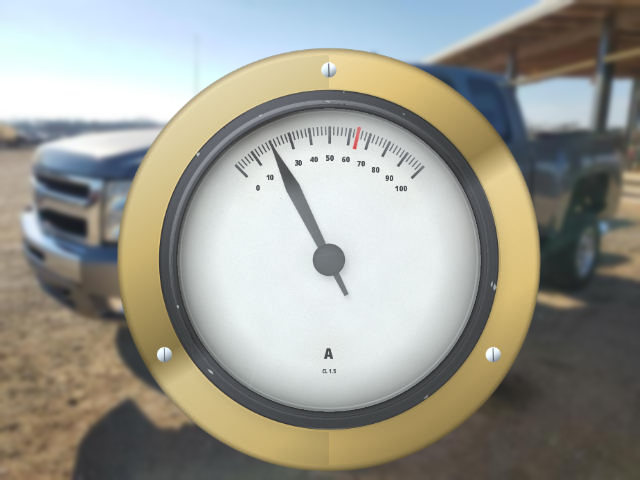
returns value=20 unit=A
